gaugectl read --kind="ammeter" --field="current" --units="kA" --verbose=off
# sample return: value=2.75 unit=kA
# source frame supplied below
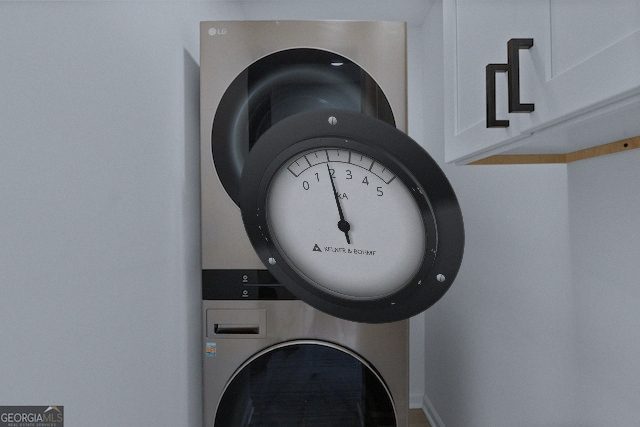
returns value=2 unit=kA
